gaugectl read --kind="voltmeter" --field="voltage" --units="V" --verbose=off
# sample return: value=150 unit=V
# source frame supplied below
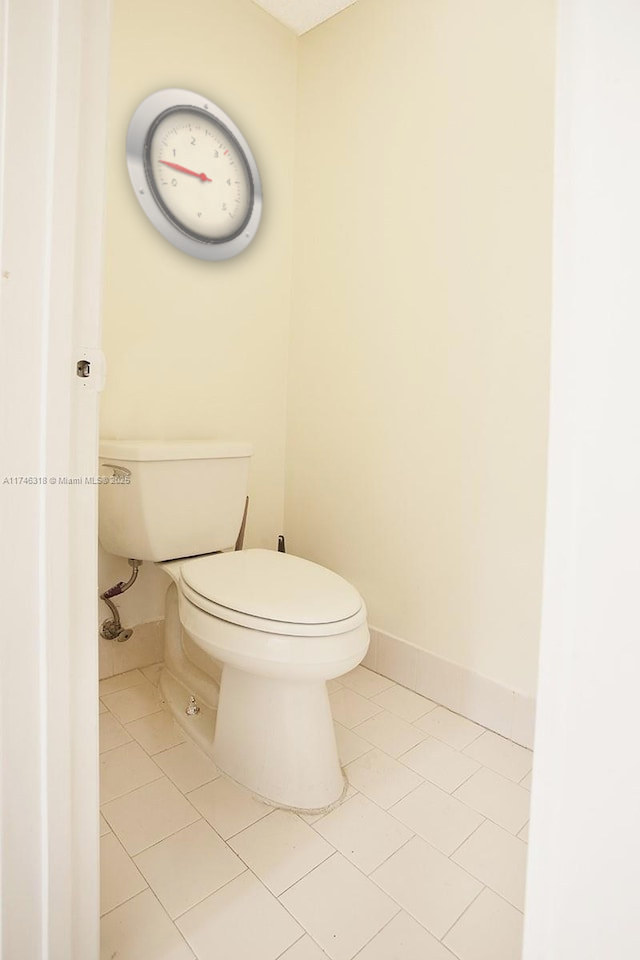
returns value=0.5 unit=V
